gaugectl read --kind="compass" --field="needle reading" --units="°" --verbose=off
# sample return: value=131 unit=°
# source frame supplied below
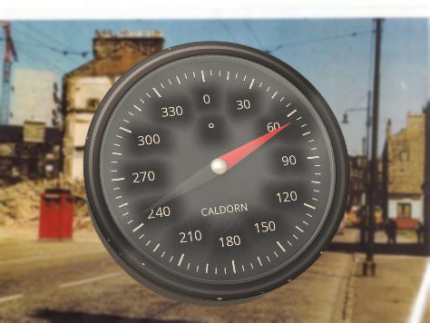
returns value=65 unit=°
